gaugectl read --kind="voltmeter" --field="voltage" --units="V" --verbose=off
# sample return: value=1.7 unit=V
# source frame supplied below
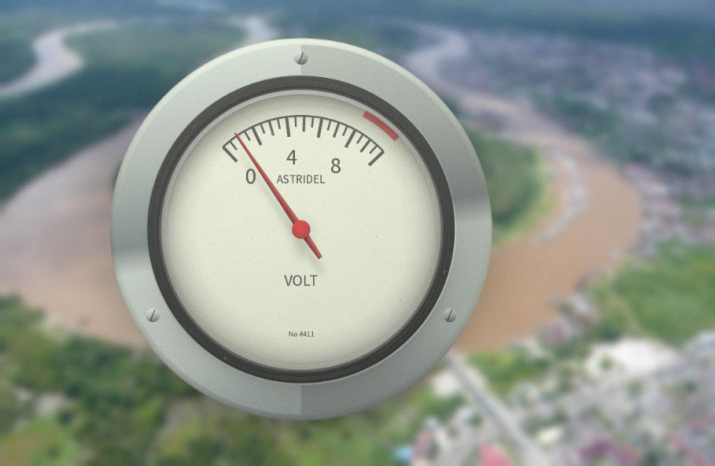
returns value=1 unit=V
